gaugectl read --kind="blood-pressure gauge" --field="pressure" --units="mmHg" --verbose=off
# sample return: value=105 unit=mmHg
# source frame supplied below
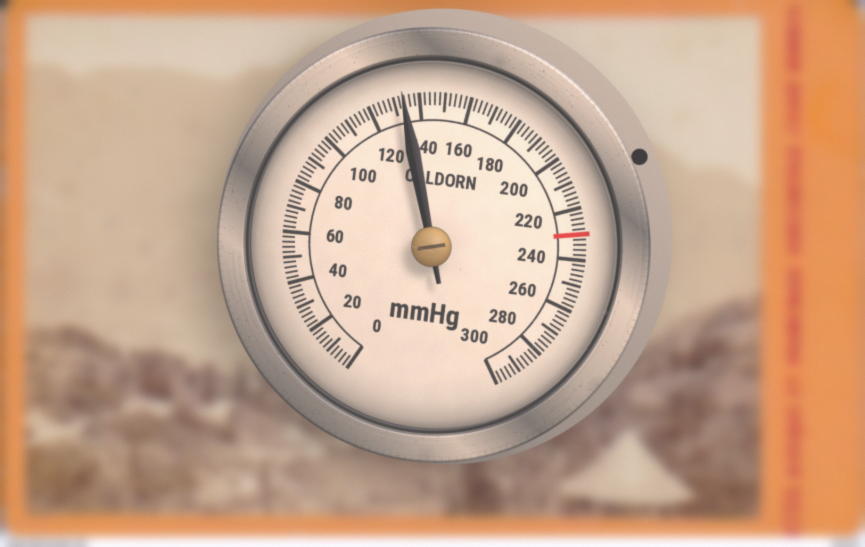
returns value=134 unit=mmHg
